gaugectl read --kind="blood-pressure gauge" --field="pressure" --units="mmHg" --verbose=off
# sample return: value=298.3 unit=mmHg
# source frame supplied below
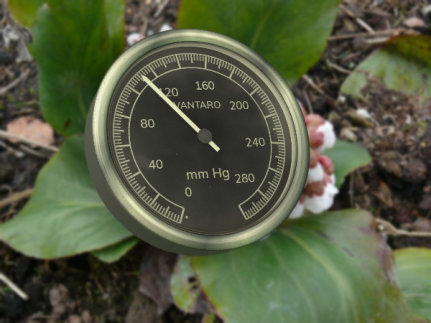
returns value=110 unit=mmHg
